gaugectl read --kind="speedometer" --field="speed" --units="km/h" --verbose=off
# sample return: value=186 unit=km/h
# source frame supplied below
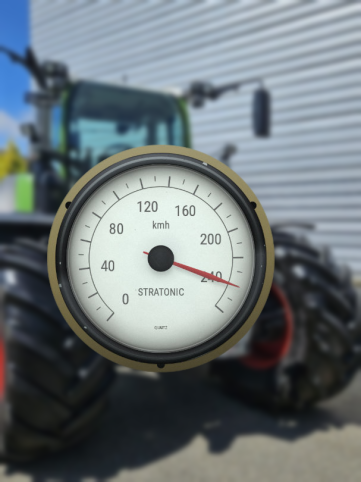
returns value=240 unit=km/h
